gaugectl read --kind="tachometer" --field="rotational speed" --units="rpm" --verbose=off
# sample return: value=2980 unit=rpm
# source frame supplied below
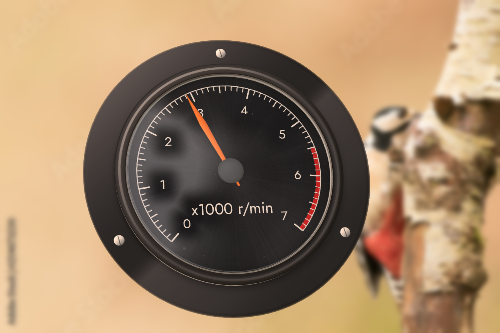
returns value=2900 unit=rpm
